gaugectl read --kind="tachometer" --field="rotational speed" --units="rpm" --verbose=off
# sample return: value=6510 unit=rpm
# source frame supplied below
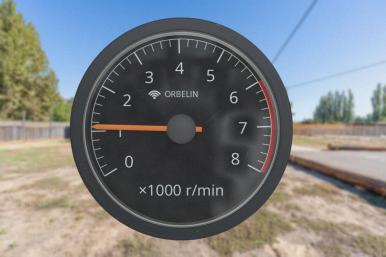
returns value=1100 unit=rpm
